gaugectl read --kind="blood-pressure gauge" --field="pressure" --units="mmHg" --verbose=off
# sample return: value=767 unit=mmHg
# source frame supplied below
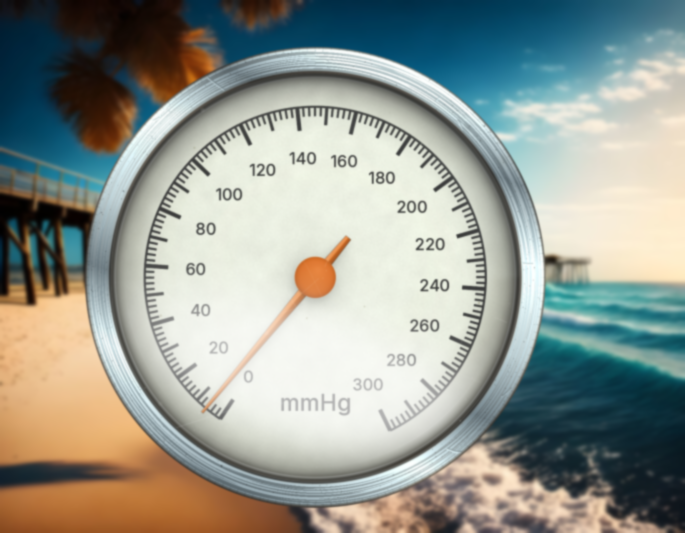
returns value=6 unit=mmHg
